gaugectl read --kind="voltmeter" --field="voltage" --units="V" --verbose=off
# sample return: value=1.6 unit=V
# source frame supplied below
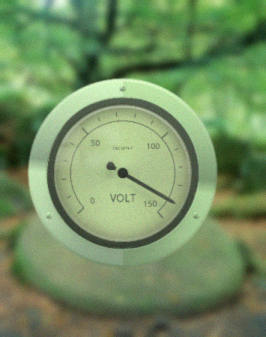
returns value=140 unit=V
